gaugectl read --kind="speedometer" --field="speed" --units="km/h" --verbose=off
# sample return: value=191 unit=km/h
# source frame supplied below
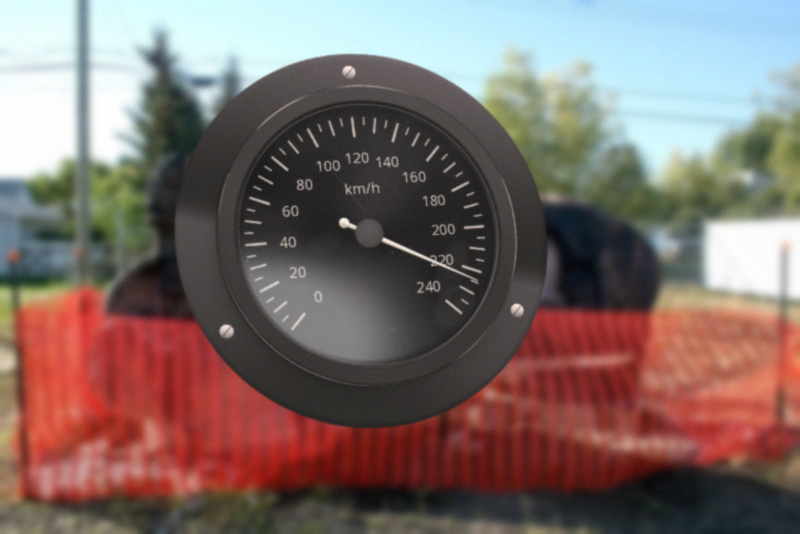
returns value=225 unit=km/h
